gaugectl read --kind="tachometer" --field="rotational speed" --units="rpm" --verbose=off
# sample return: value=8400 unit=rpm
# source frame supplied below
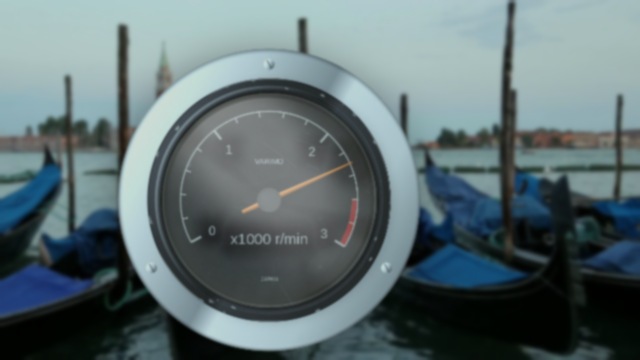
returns value=2300 unit=rpm
